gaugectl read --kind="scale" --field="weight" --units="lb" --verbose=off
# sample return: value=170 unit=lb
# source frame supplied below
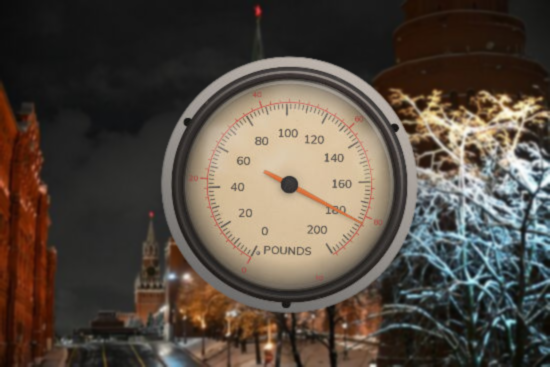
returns value=180 unit=lb
